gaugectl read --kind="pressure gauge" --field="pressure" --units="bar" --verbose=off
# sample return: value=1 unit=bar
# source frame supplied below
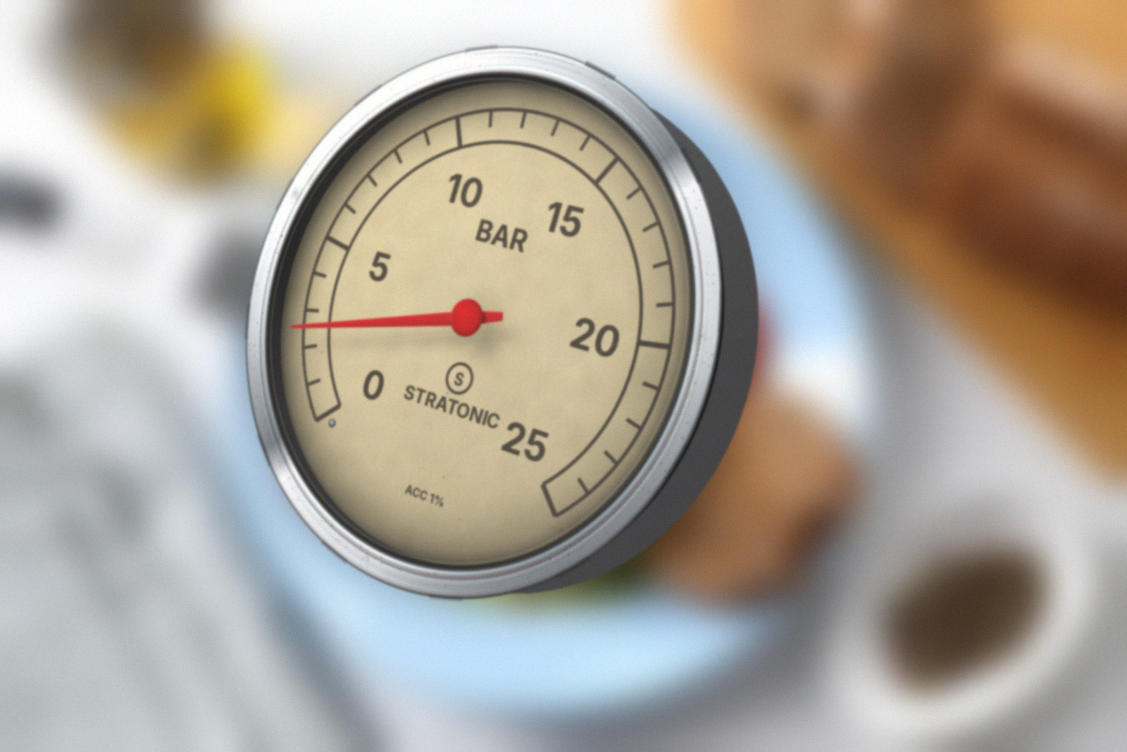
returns value=2.5 unit=bar
